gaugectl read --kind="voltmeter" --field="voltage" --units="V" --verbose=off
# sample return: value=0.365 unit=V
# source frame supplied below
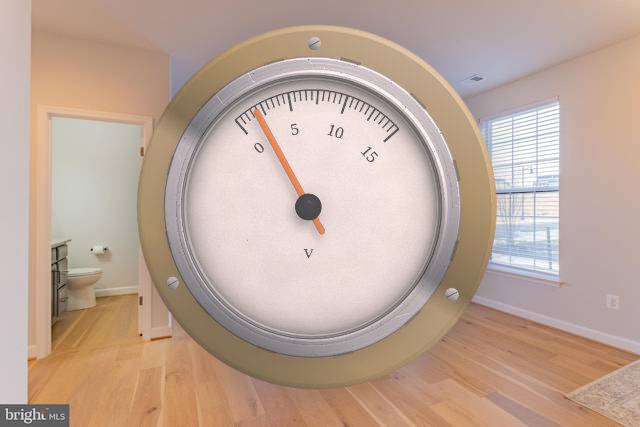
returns value=2 unit=V
